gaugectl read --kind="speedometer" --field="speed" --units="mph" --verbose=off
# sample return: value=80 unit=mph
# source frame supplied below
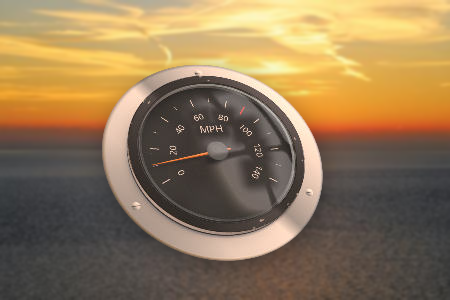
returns value=10 unit=mph
